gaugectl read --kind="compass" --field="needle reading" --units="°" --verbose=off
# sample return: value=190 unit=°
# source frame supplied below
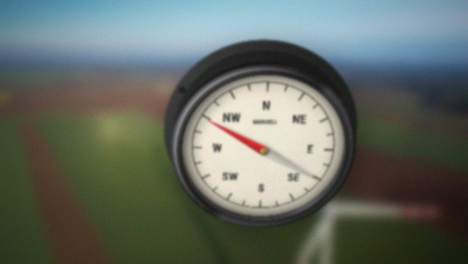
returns value=300 unit=°
